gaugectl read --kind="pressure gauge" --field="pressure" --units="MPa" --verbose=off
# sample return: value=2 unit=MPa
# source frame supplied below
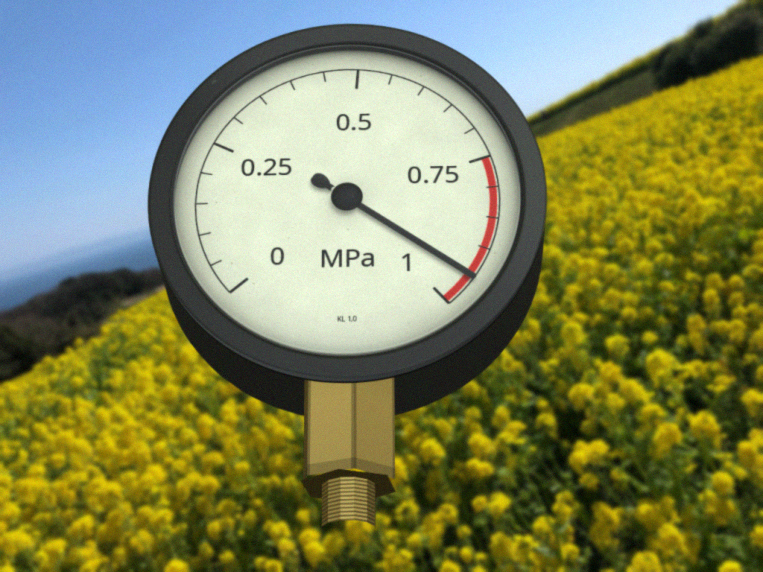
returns value=0.95 unit=MPa
